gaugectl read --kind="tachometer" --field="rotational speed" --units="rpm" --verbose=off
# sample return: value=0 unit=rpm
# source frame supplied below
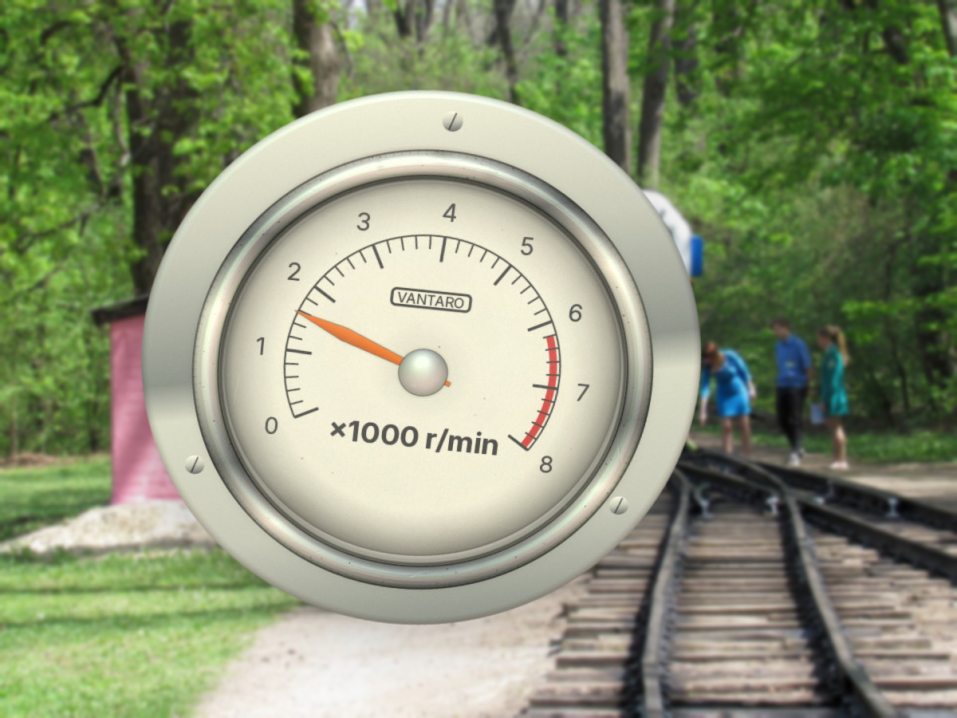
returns value=1600 unit=rpm
